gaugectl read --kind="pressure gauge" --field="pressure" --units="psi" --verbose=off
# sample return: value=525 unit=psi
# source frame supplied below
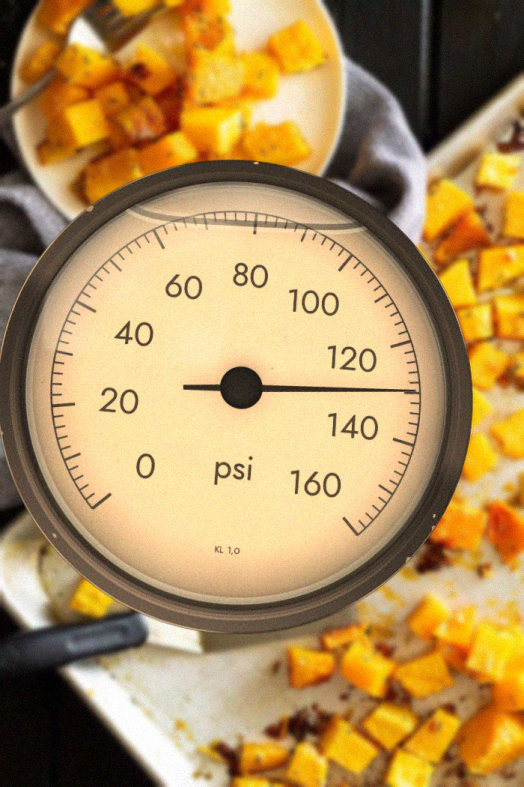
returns value=130 unit=psi
